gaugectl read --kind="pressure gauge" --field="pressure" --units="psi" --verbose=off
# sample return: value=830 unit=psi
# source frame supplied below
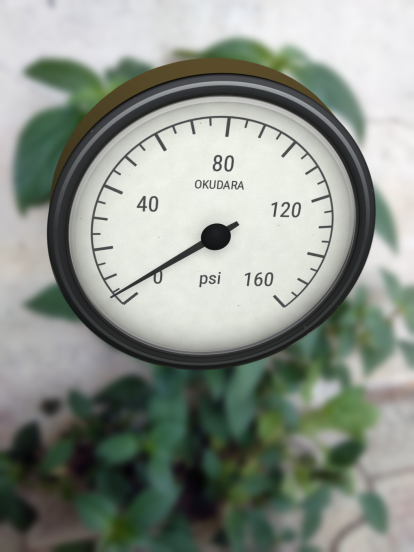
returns value=5 unit=psi
